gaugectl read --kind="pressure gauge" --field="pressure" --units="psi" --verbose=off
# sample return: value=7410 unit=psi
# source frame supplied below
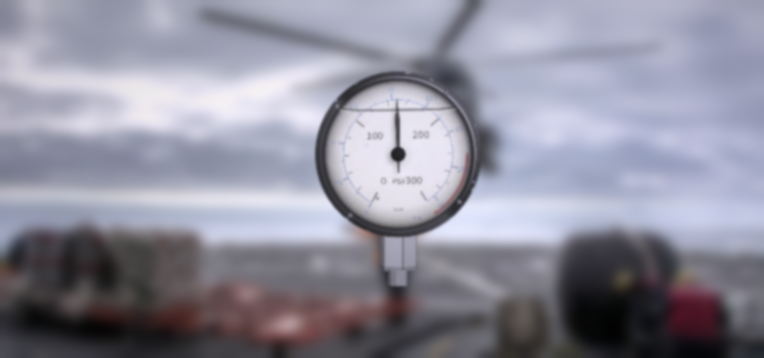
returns value=150 unit=psi
